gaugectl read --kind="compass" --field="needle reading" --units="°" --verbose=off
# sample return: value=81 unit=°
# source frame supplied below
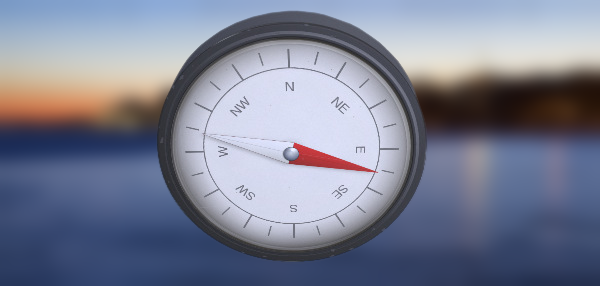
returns value=105 unit=°
